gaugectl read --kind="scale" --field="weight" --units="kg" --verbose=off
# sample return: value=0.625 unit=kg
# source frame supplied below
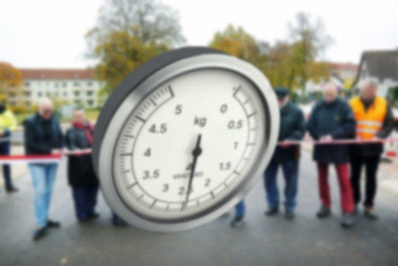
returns value=2.5 unit=kg
